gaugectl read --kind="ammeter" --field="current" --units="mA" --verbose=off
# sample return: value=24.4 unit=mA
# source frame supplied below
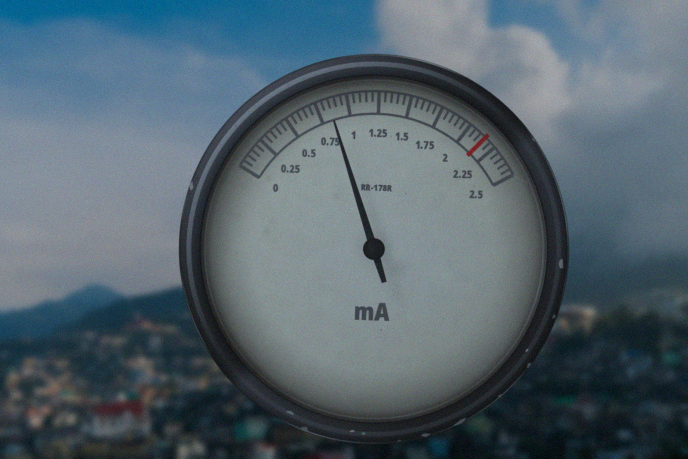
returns value=0.85 unit=mA
